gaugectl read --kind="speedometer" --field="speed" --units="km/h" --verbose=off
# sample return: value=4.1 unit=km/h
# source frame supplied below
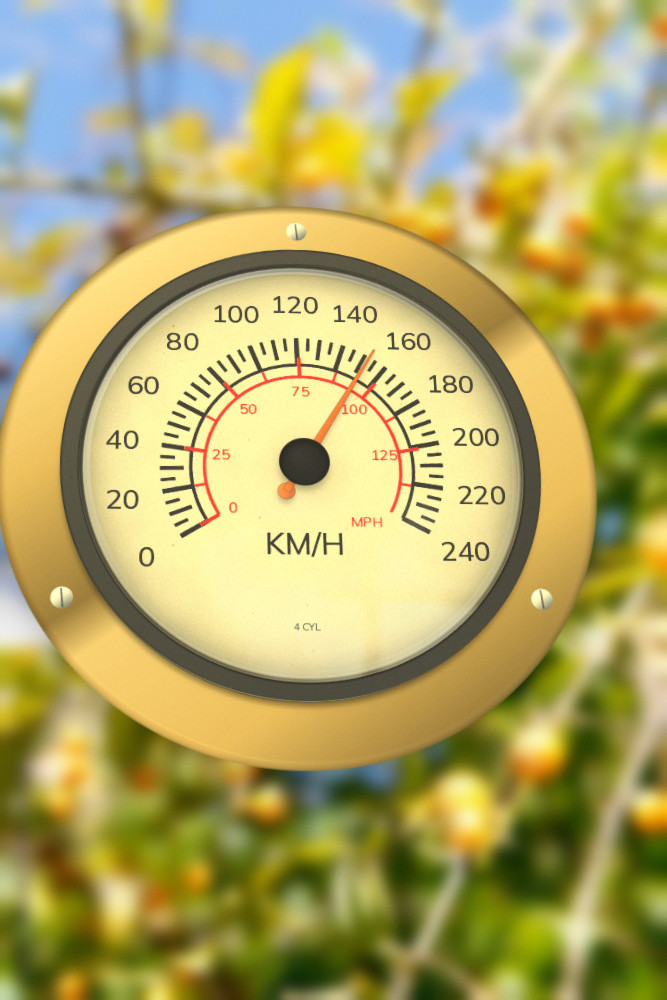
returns value=152.5 unit=km/h
